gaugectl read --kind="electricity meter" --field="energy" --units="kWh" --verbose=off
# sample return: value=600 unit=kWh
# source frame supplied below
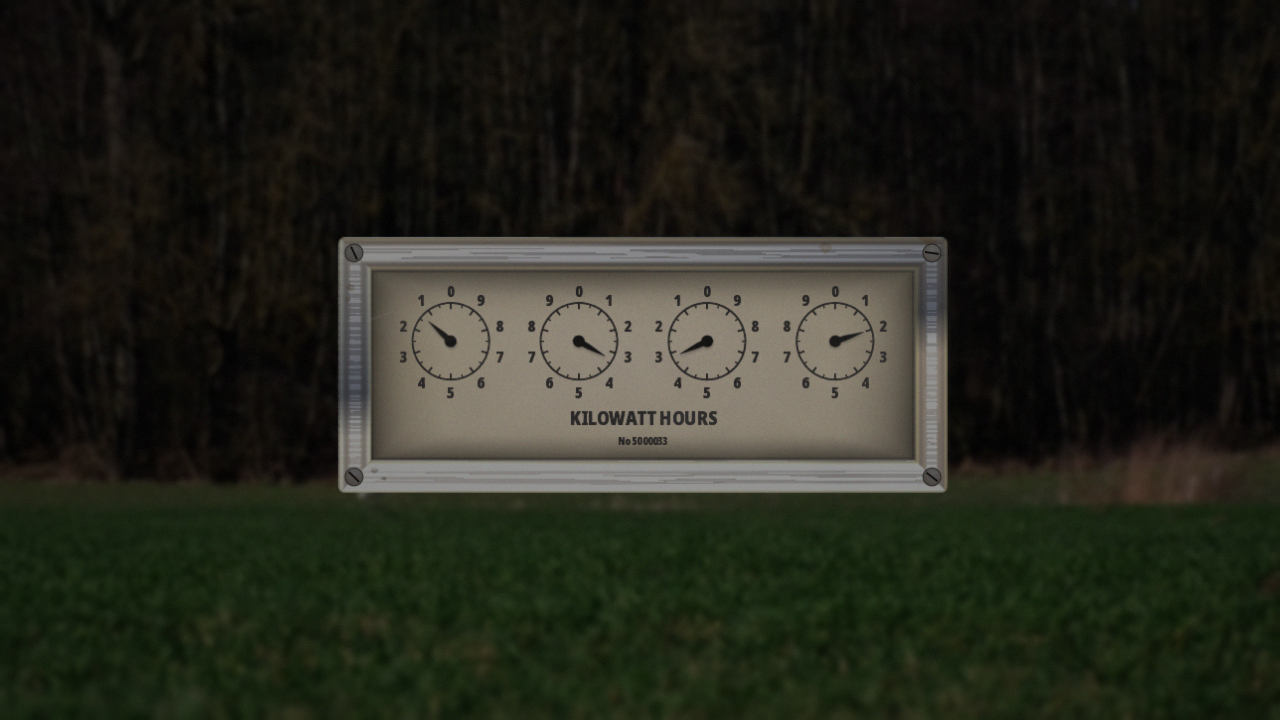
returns value=1332 unit=kWh
